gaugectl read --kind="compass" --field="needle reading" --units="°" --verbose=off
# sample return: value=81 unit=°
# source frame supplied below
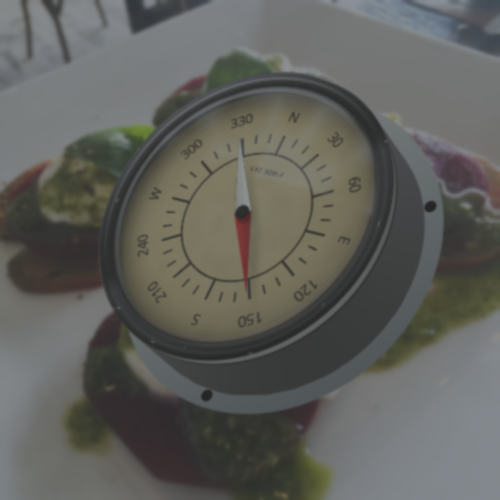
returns value=150 unit=°
